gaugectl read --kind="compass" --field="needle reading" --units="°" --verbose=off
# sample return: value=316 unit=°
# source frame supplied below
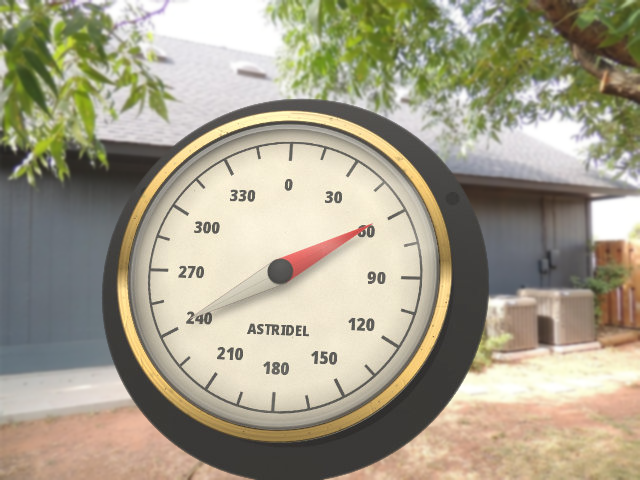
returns value=60 unit=°
